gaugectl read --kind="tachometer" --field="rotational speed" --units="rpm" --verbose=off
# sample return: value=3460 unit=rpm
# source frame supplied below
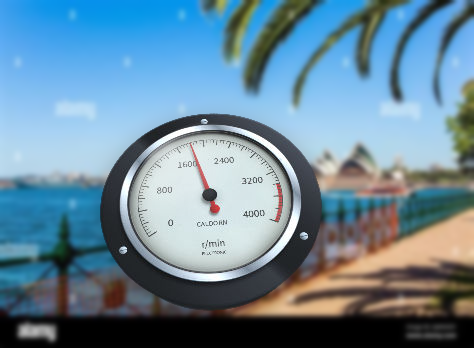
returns value=1800 unit=rpm
